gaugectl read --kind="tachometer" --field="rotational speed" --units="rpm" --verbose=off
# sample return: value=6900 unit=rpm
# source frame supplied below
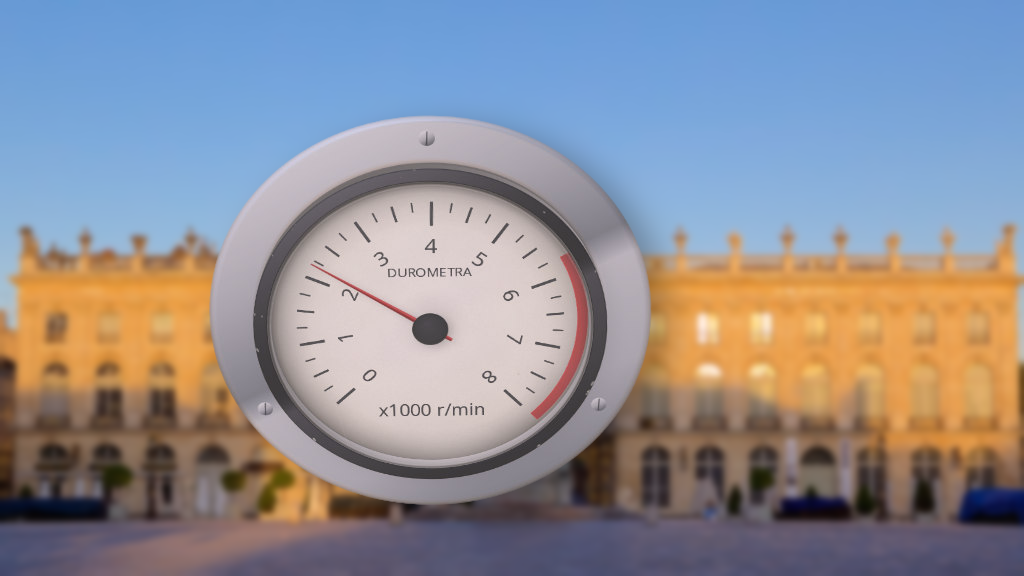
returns value=2250 unit=rpm
